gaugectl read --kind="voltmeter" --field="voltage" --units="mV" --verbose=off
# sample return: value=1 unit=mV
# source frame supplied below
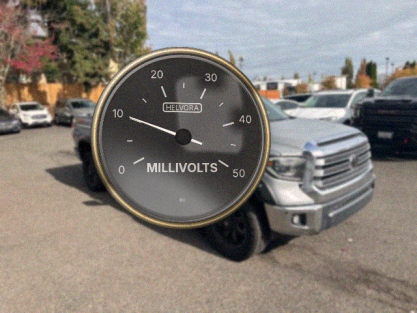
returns value=10 unit=mV
